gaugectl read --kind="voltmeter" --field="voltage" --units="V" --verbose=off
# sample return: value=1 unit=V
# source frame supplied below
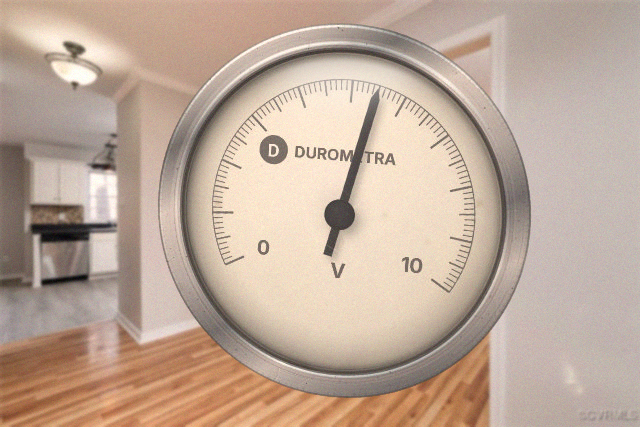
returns value=5.5 unit=V
